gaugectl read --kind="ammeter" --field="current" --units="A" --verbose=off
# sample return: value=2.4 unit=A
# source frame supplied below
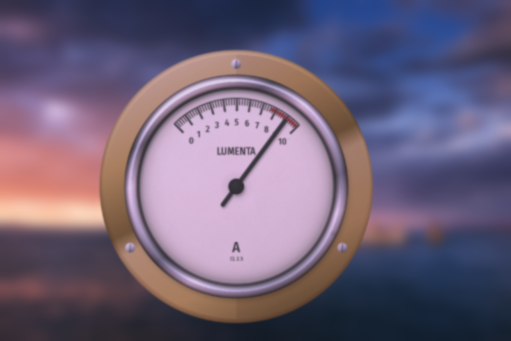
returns value=9 unit=A
